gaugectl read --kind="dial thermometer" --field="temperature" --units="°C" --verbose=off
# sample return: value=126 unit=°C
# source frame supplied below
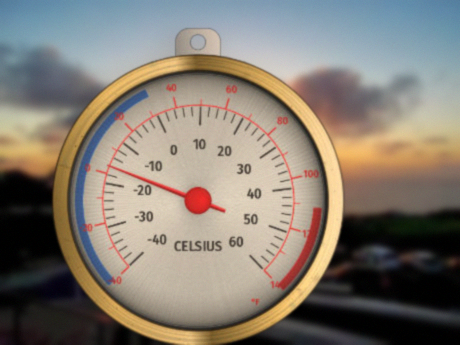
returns value=-16 unit=°C
